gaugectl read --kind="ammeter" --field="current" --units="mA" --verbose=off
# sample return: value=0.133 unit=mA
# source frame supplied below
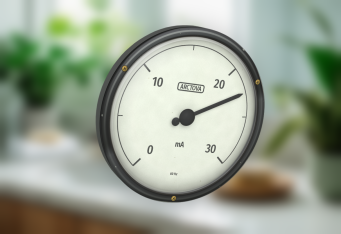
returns value=22.5 unit=mA
